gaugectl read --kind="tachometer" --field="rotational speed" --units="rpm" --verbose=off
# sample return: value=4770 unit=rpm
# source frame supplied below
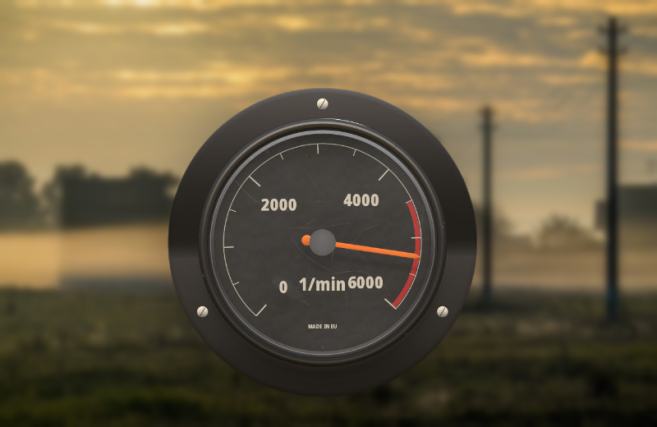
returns value=5250 unit=rpm
